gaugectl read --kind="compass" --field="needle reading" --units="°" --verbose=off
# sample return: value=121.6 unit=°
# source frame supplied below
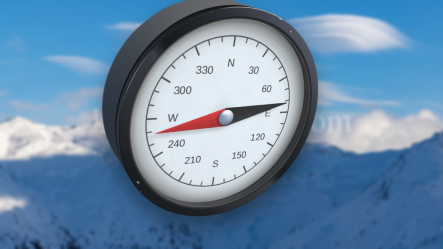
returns value=260 unit=°
